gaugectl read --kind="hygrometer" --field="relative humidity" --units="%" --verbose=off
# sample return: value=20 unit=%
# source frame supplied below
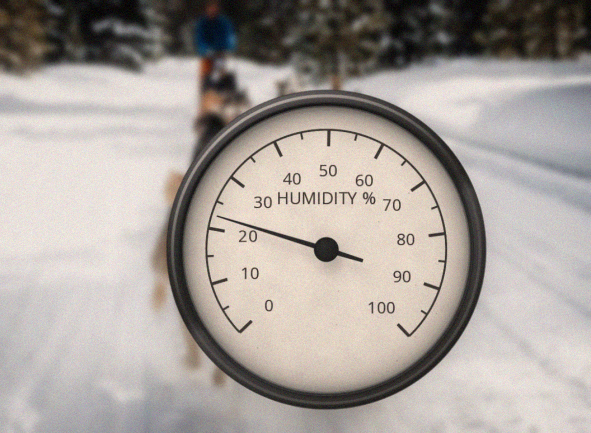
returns value=22.5 unit=%
